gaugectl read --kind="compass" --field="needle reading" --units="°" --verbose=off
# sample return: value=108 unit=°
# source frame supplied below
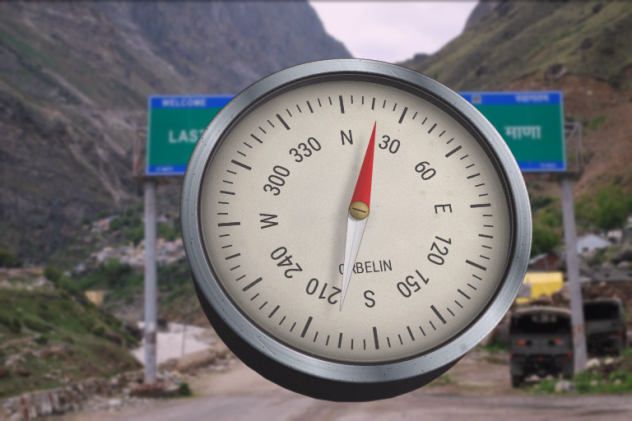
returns value=17.5 unit=°
